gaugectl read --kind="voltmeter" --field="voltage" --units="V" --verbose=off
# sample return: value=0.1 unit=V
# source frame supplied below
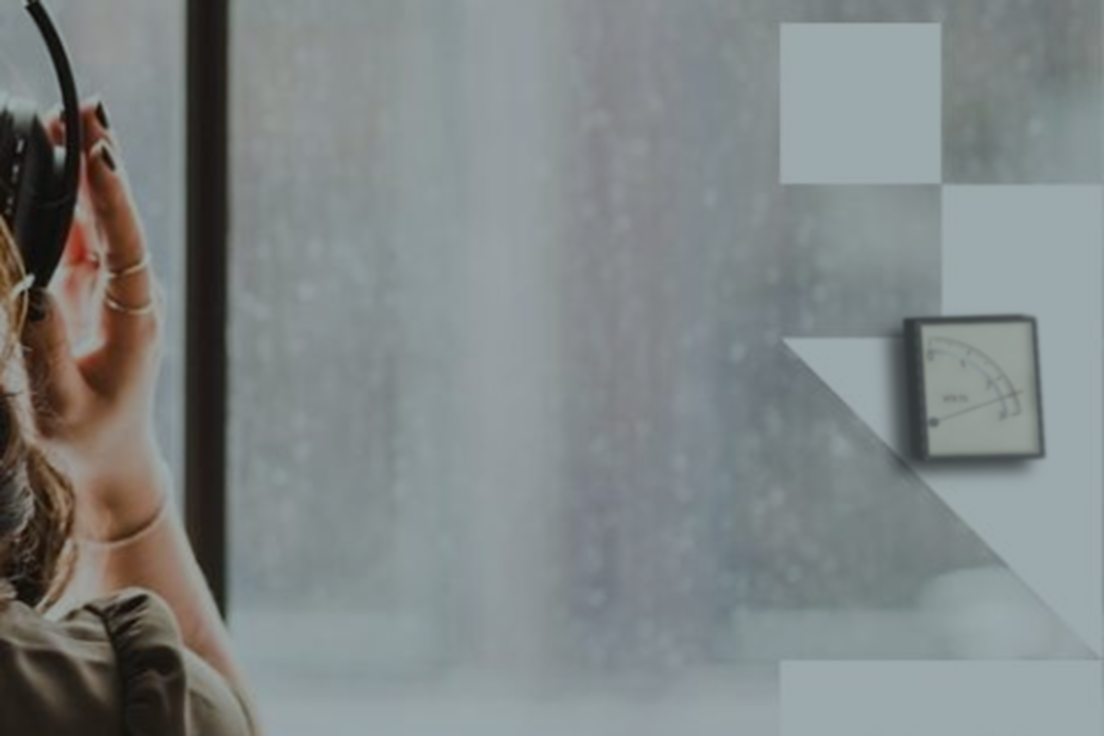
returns value=2.5 unit=V
